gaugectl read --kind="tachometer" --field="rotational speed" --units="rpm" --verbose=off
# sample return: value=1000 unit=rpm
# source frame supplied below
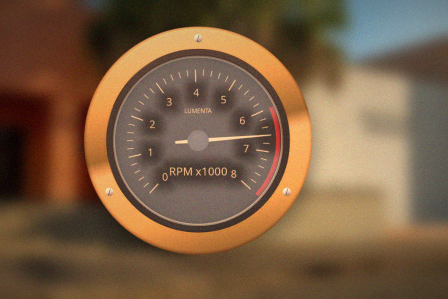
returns value=6600 unit=rpm
